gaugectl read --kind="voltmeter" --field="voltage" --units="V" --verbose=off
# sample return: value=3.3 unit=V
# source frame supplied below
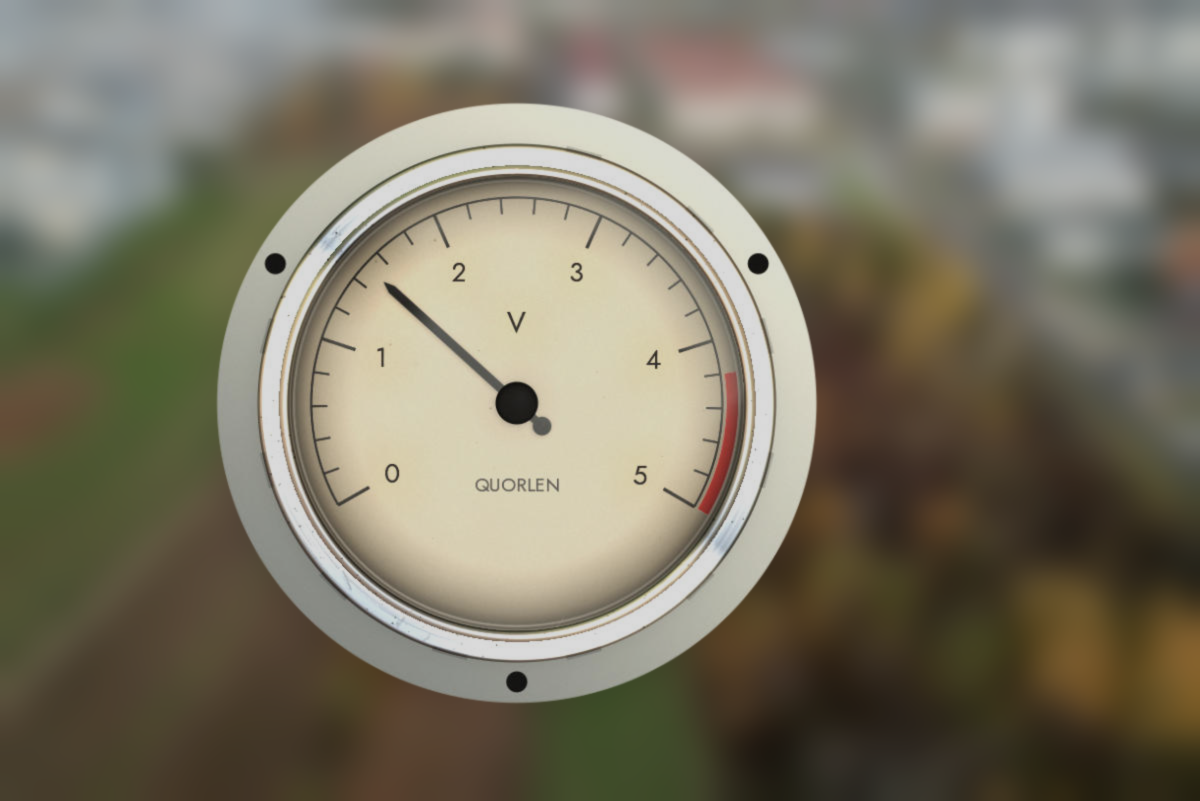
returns value=1.5 unit=V
